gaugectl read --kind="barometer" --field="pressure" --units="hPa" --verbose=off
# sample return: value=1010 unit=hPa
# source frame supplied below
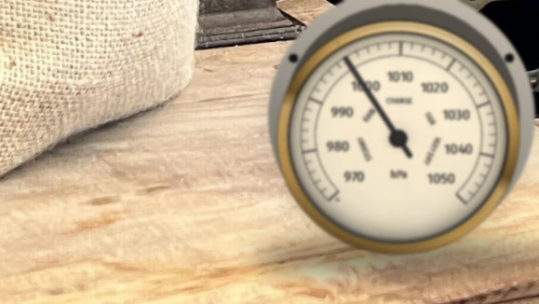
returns value=1000 unit=hPa
